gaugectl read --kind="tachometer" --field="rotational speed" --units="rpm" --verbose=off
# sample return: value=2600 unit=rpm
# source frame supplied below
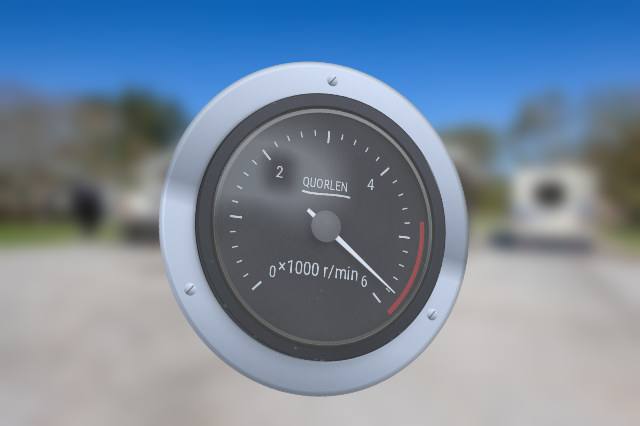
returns value=5800 unit=rpm
